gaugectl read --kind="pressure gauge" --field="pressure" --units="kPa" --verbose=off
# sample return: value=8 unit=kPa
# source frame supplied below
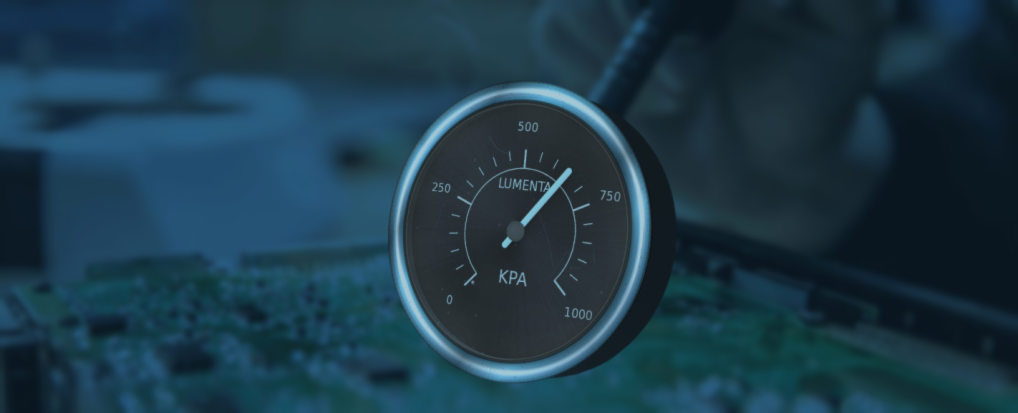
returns value=650 unit=kPa
